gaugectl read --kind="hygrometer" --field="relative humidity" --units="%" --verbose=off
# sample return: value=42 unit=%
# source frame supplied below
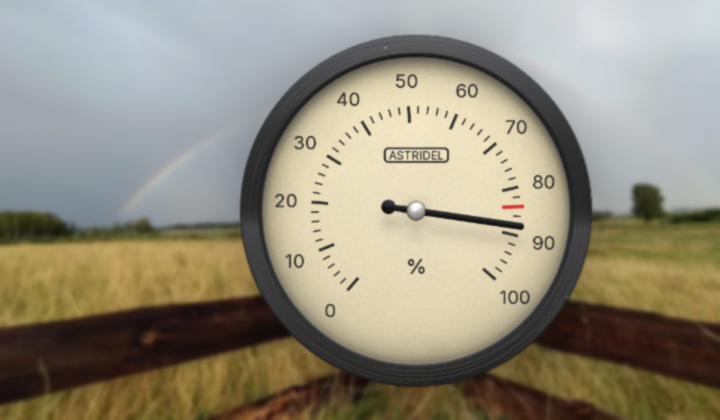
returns value=88 unit=%
